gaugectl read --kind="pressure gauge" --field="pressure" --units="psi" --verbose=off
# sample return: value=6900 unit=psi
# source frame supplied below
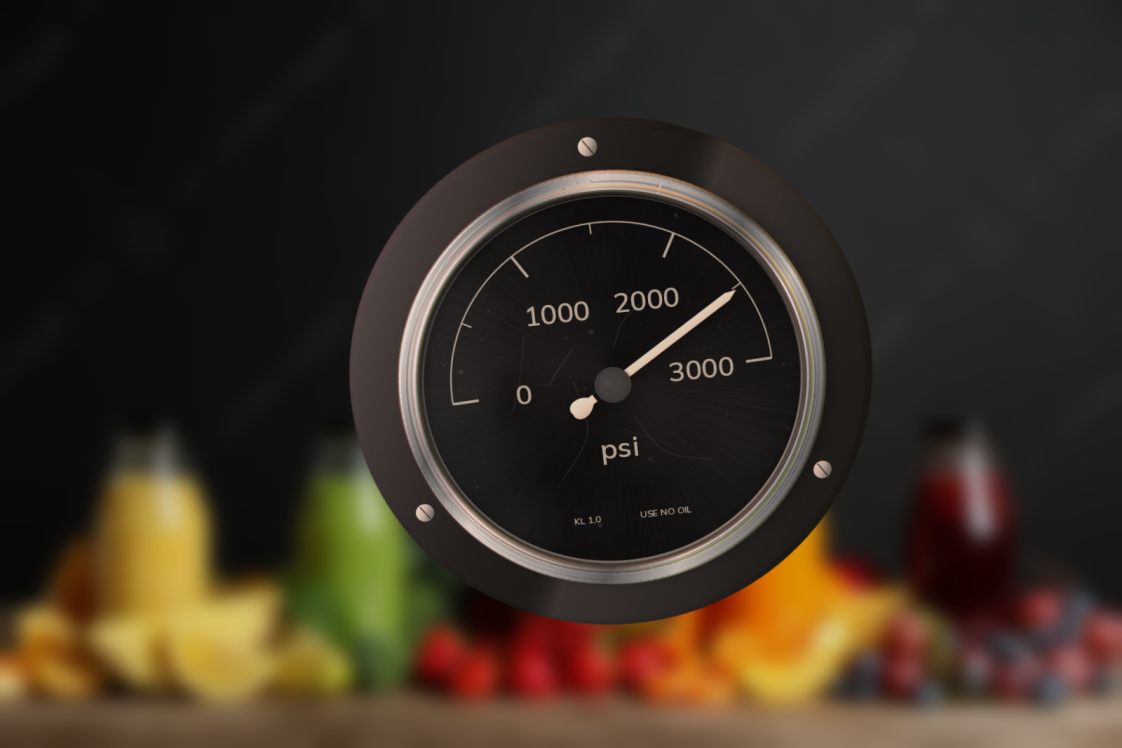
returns value=2500 unit=psi
